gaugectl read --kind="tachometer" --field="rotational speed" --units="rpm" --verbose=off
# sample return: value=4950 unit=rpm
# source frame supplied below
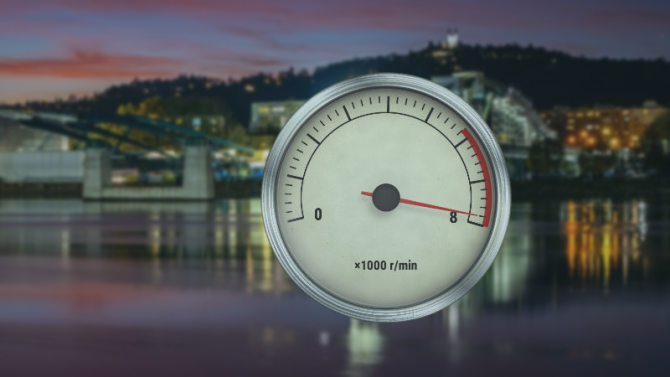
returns value=7800 unit=rpm
